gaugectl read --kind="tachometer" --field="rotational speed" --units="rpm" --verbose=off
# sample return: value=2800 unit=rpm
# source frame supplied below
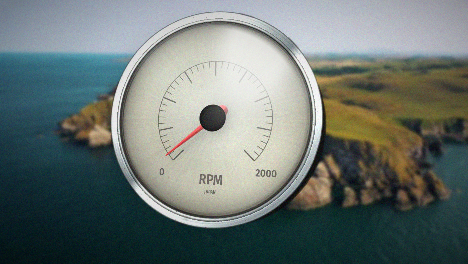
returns value=50 unit=rpm
